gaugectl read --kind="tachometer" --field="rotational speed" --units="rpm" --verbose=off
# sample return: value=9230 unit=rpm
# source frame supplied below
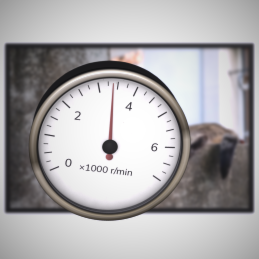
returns value=3375 unit=rpm
